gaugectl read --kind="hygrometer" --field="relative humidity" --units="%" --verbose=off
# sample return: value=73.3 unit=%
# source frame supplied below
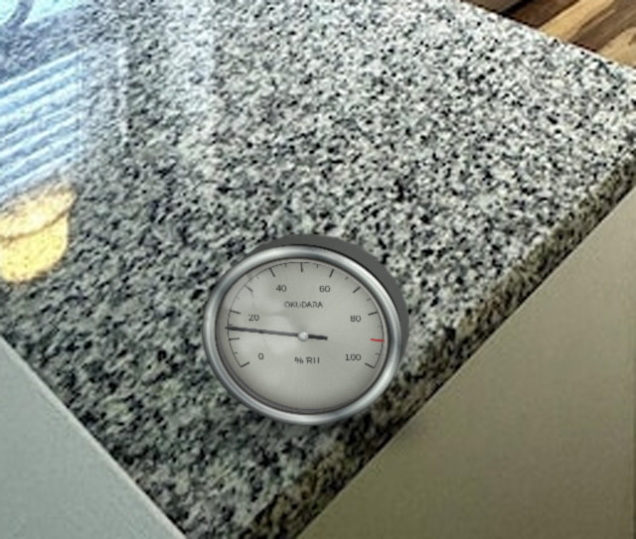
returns value=15 unit=%
